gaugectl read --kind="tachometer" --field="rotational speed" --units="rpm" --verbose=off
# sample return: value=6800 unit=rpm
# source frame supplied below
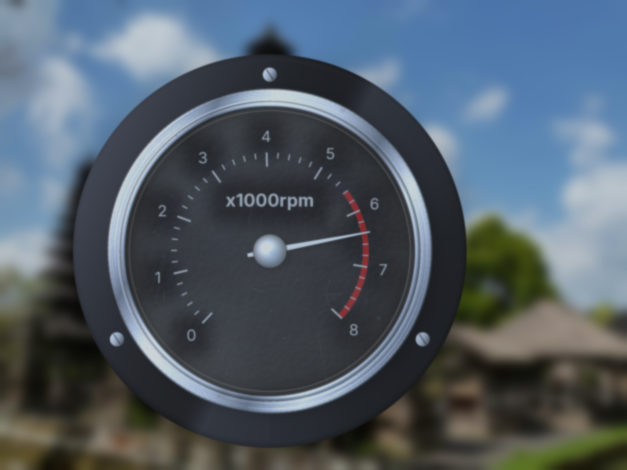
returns value=6400 unit=rpm
